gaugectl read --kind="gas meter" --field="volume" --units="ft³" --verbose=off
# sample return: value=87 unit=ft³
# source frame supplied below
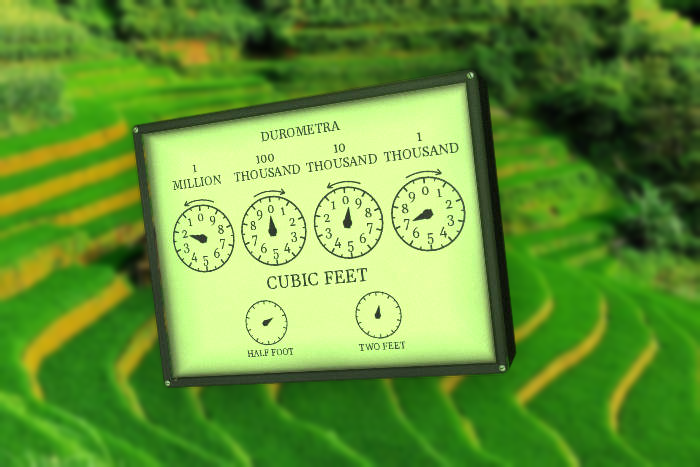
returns value=199700 unit=ft³
